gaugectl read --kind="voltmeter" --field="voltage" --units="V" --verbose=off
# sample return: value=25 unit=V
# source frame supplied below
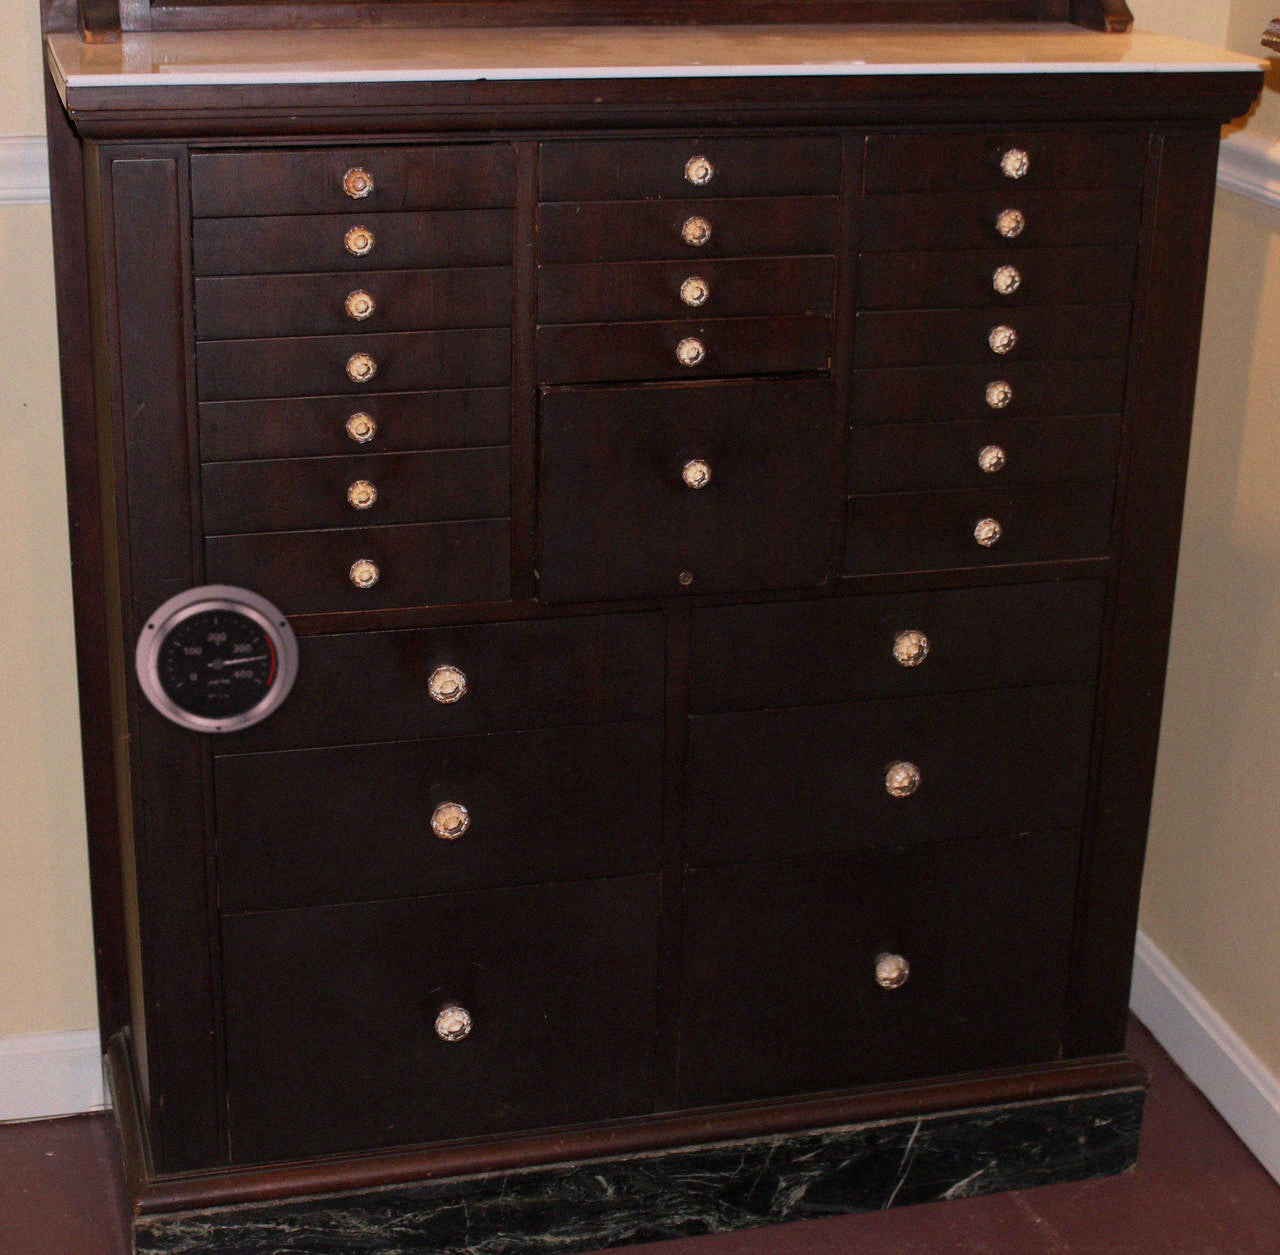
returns value=340 unit=V
